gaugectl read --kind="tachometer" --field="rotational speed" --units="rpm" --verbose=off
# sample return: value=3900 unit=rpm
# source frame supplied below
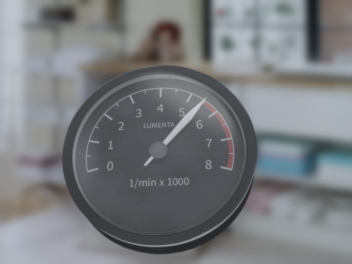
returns value=5500 unit=rpm
